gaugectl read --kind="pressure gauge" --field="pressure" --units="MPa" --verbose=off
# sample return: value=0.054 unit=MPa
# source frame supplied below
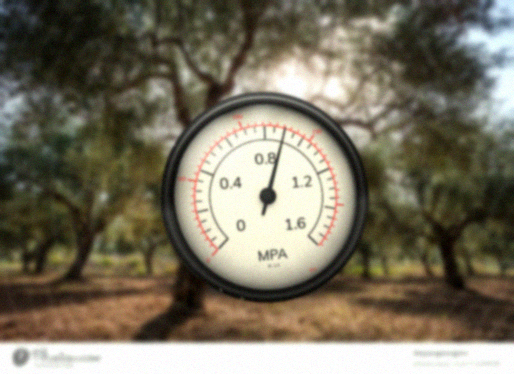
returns value=0.9 unit=MPa
